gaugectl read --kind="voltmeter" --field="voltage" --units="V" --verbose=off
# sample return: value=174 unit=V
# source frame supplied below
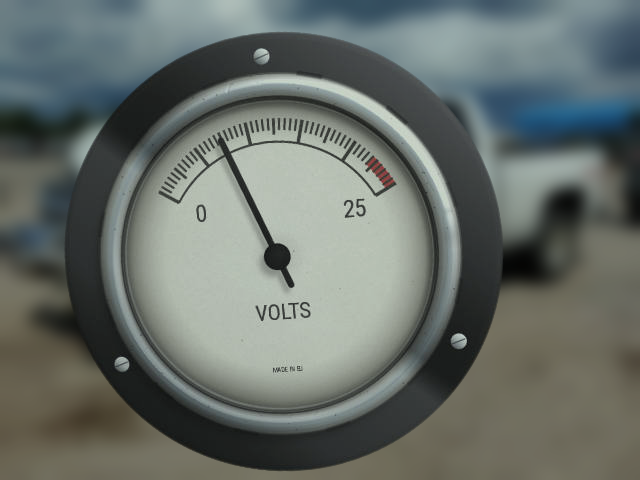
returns value=7.5 unit=V
